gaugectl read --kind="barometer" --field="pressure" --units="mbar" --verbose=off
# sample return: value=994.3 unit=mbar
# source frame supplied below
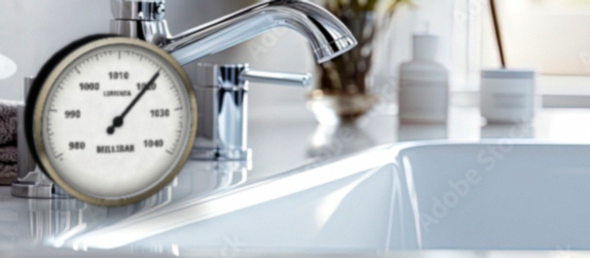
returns value=1020 unit=mbar
